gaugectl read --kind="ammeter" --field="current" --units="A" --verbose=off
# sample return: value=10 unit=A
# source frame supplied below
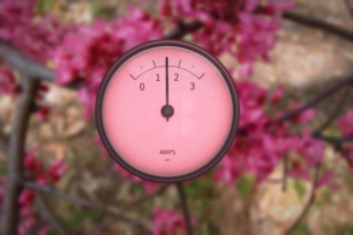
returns value=1.5 unit=A
